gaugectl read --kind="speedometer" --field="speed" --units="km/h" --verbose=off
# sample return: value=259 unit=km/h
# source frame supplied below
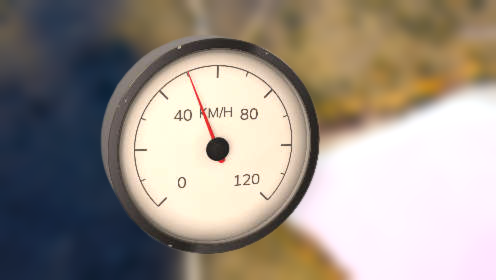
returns value=50 unit=km/h
